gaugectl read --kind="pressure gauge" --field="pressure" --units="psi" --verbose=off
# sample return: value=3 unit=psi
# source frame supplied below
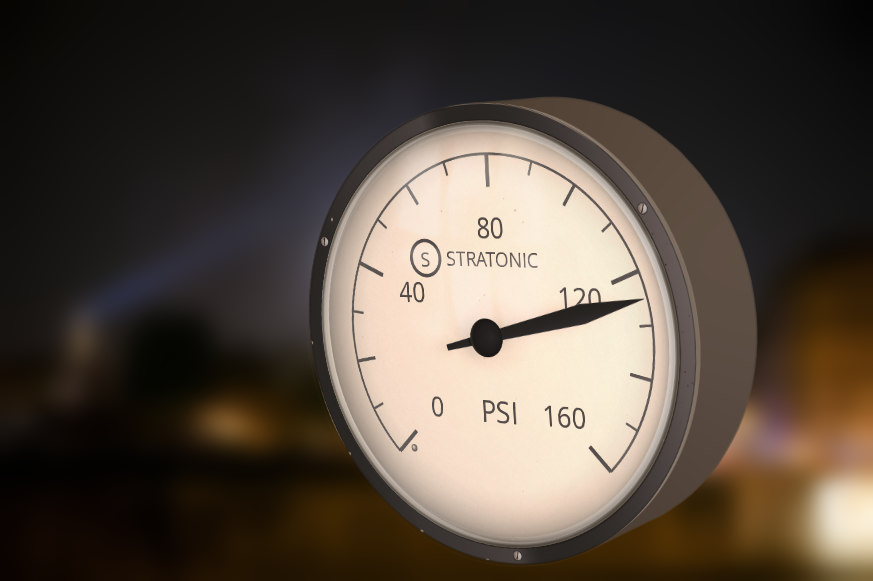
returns value=125 unit=psi
